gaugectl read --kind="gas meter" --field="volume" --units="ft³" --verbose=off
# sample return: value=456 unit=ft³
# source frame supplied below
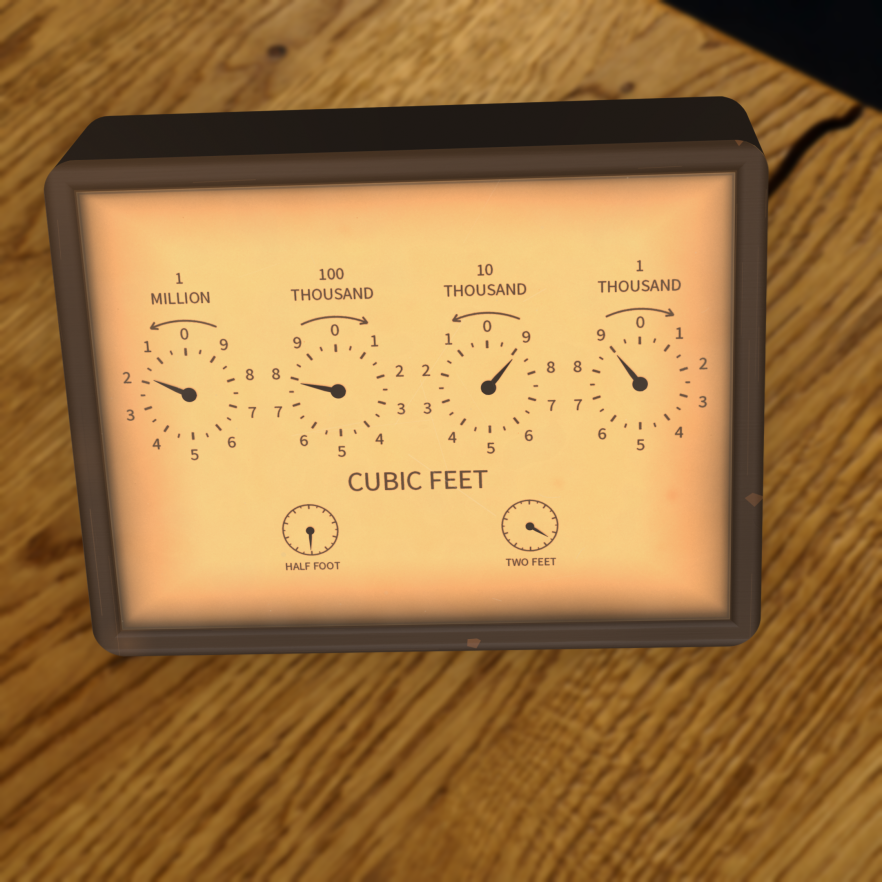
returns value=178900 unit=ft³
